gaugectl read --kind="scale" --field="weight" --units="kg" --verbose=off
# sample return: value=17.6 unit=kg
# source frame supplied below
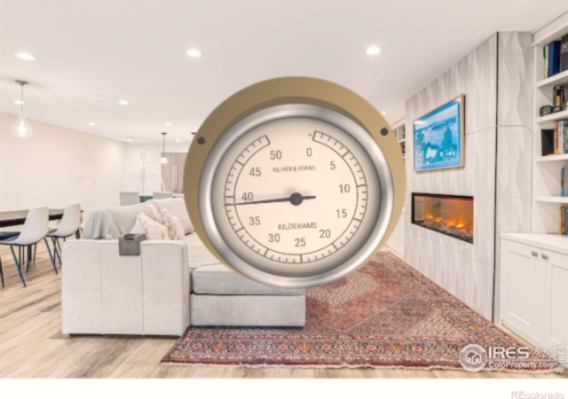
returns value=39 unit=kg
